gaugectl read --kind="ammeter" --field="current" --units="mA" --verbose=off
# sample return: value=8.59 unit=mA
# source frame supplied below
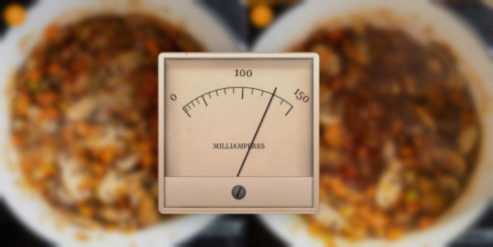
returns value=130 unit=mA
